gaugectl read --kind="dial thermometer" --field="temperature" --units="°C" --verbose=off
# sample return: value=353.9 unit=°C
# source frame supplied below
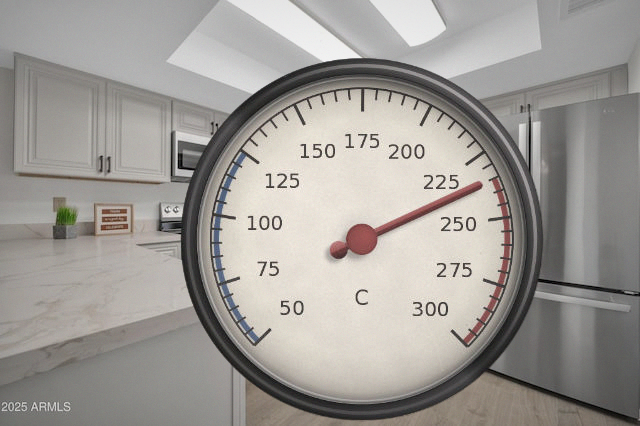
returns value=235 unit=°C
